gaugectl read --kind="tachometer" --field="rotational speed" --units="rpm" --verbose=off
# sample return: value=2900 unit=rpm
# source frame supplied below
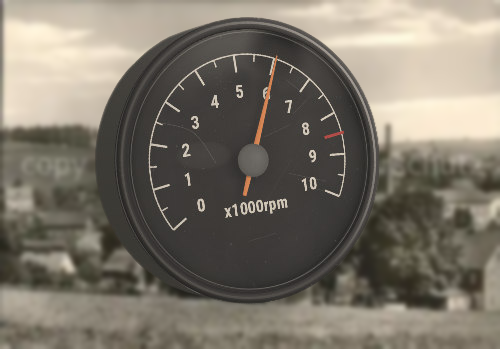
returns value=6000 unit=rpm
